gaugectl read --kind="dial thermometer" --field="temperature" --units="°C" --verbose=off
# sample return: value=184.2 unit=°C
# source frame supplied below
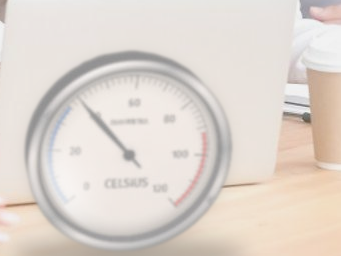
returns value=40 unit=°C
